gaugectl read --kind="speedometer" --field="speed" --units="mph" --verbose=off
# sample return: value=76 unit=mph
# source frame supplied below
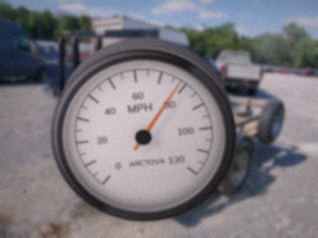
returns value=77.5 unit=mph
